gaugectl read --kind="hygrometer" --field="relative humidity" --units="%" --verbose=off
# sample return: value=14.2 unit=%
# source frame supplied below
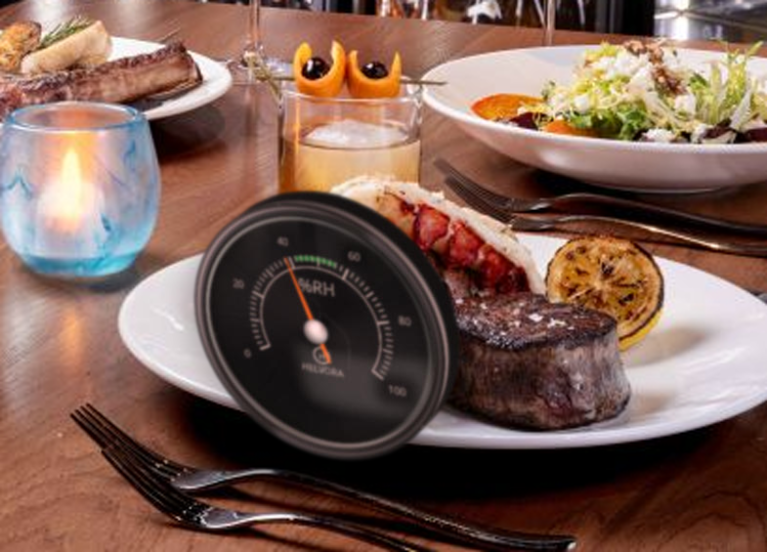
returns value=40 unit=%
